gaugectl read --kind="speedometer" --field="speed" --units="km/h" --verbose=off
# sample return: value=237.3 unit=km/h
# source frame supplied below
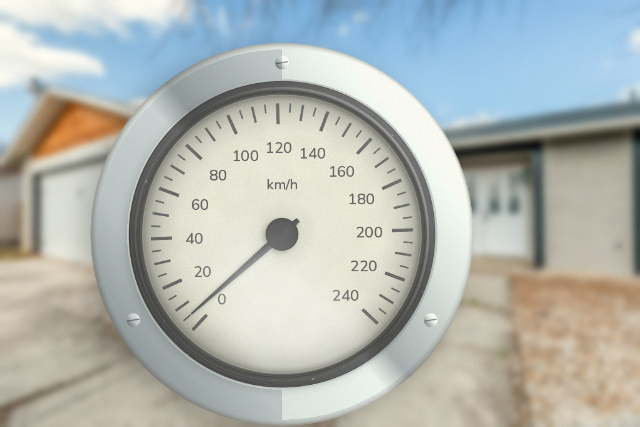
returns value=5 unit=km/h
